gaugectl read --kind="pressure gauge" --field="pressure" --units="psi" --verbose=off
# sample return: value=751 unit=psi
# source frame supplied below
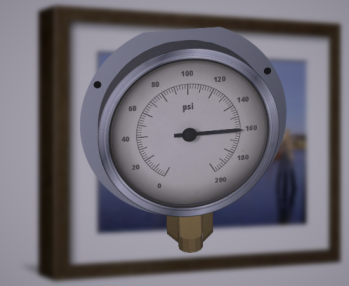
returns value=160 unit=psi
